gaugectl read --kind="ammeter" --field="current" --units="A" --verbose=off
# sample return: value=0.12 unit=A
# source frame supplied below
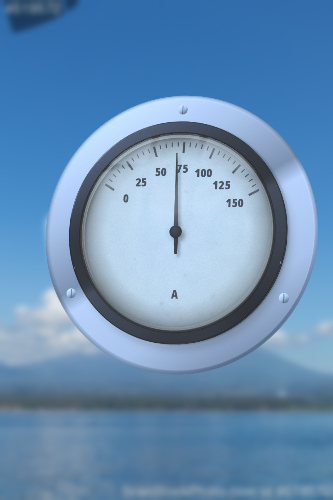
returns value=70 unit=A
